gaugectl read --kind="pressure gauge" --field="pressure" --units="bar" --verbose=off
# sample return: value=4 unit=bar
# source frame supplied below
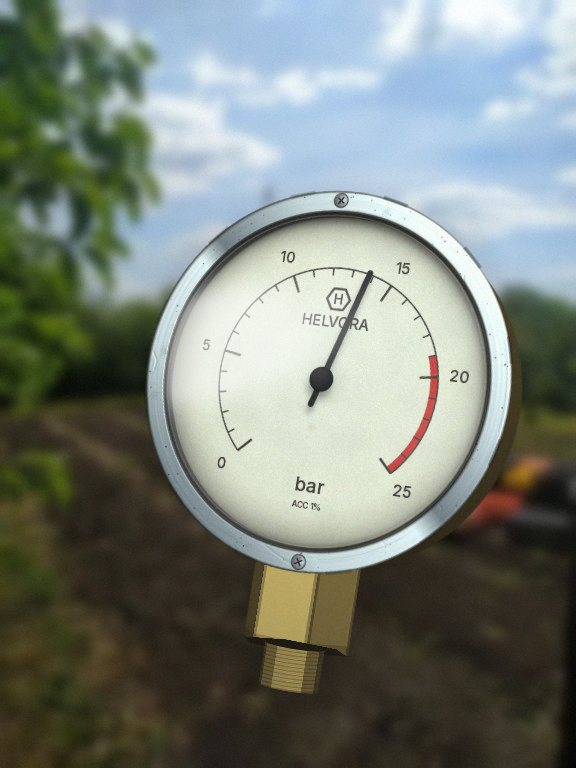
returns value=14 unit=bar
